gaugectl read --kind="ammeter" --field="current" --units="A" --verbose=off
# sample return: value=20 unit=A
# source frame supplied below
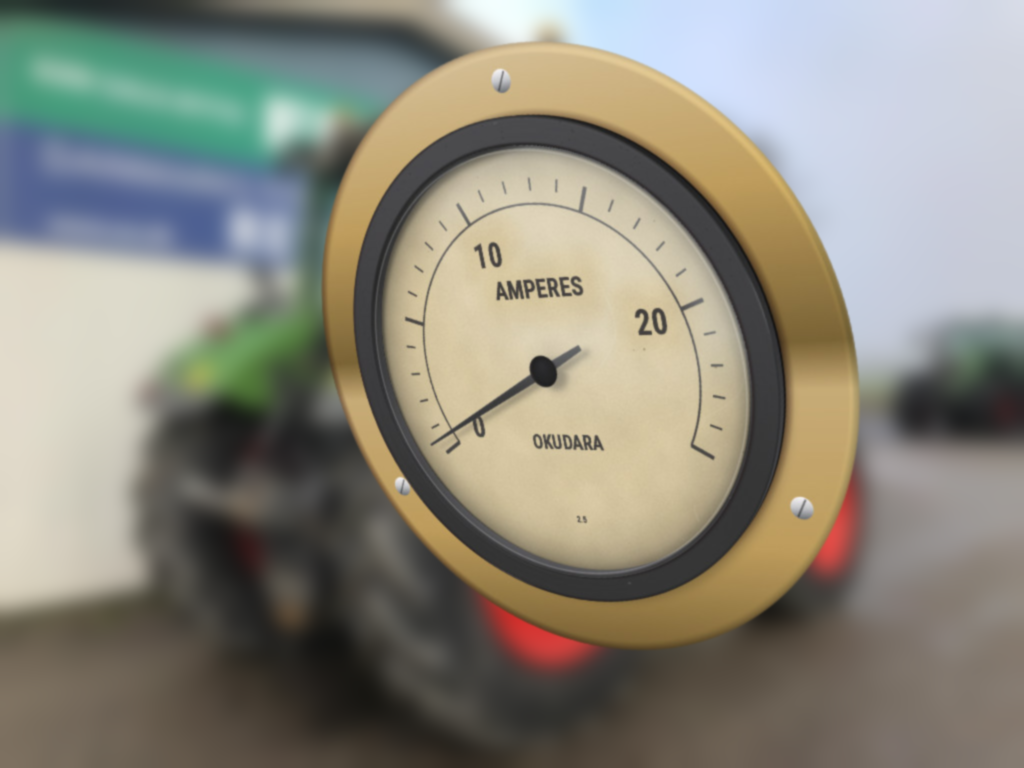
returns value=0.5 unit=A
